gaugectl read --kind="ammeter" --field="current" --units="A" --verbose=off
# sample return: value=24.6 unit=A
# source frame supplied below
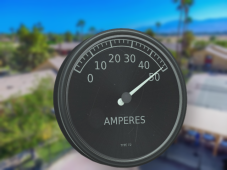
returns value=48 unit=A
